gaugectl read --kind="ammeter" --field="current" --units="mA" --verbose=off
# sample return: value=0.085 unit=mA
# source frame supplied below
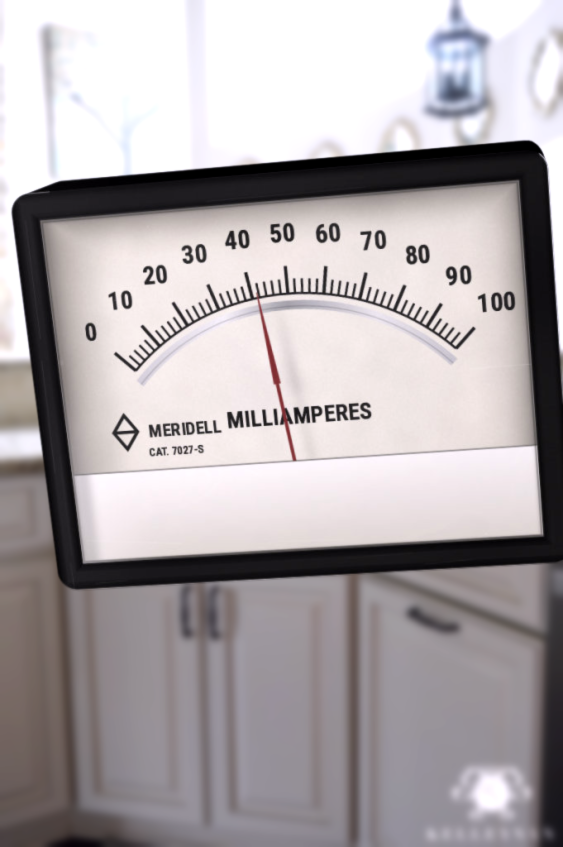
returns value=42 unit=mA
